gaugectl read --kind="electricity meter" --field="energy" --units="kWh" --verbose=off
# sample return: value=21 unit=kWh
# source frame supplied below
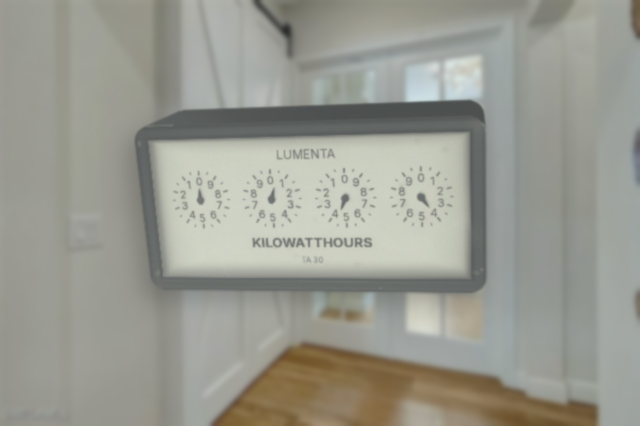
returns value=44 unit=kWh
